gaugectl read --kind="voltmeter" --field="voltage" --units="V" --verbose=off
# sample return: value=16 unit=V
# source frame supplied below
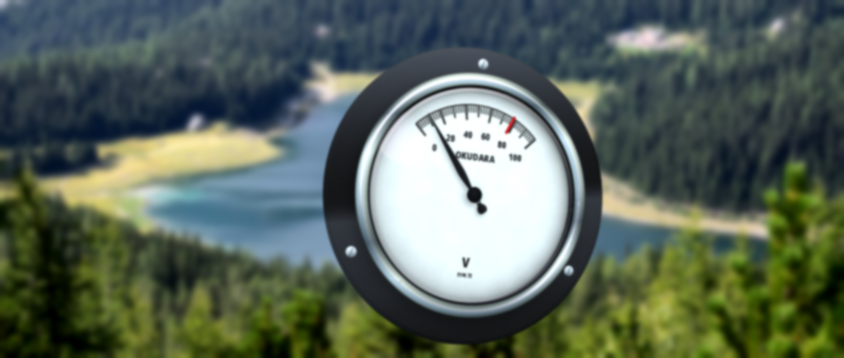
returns value=10 unit=V
